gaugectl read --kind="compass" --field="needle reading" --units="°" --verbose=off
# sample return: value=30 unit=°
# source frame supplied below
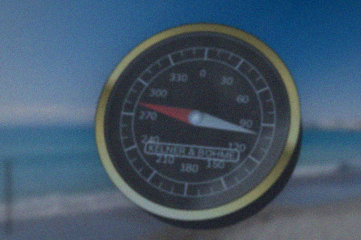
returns value=280 unit=°
